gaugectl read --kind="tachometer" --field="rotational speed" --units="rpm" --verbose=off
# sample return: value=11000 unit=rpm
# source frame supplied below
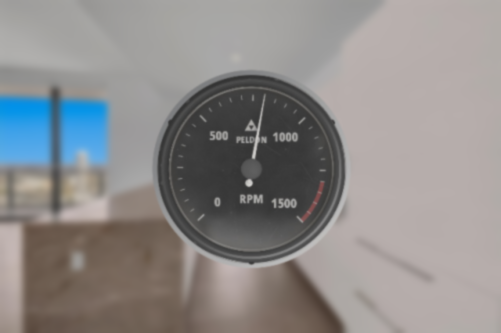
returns value=800 unit=rpm
